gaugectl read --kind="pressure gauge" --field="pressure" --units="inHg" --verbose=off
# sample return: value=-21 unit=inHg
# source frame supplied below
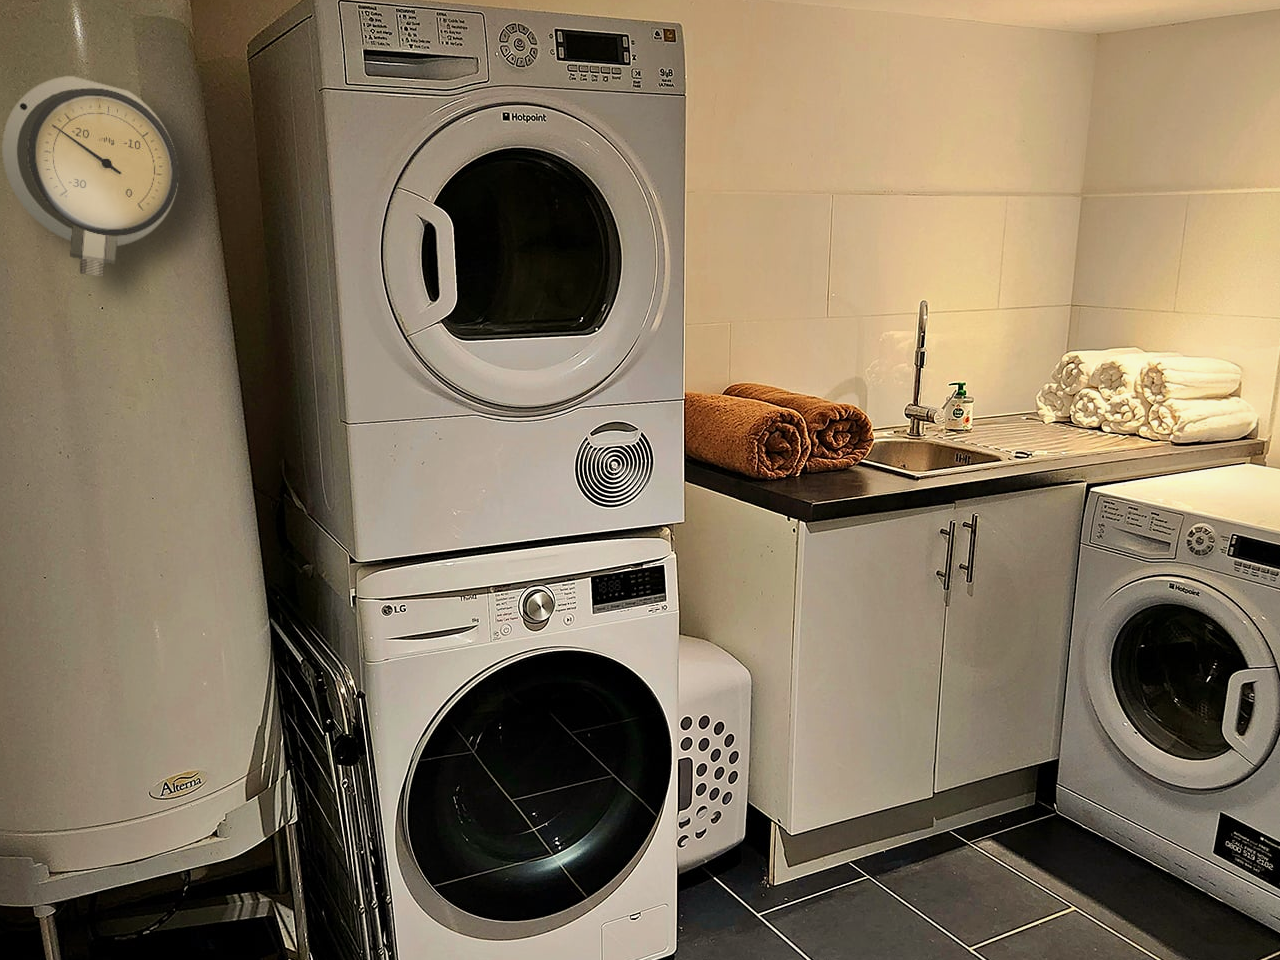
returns value=-22 unit=inHg
